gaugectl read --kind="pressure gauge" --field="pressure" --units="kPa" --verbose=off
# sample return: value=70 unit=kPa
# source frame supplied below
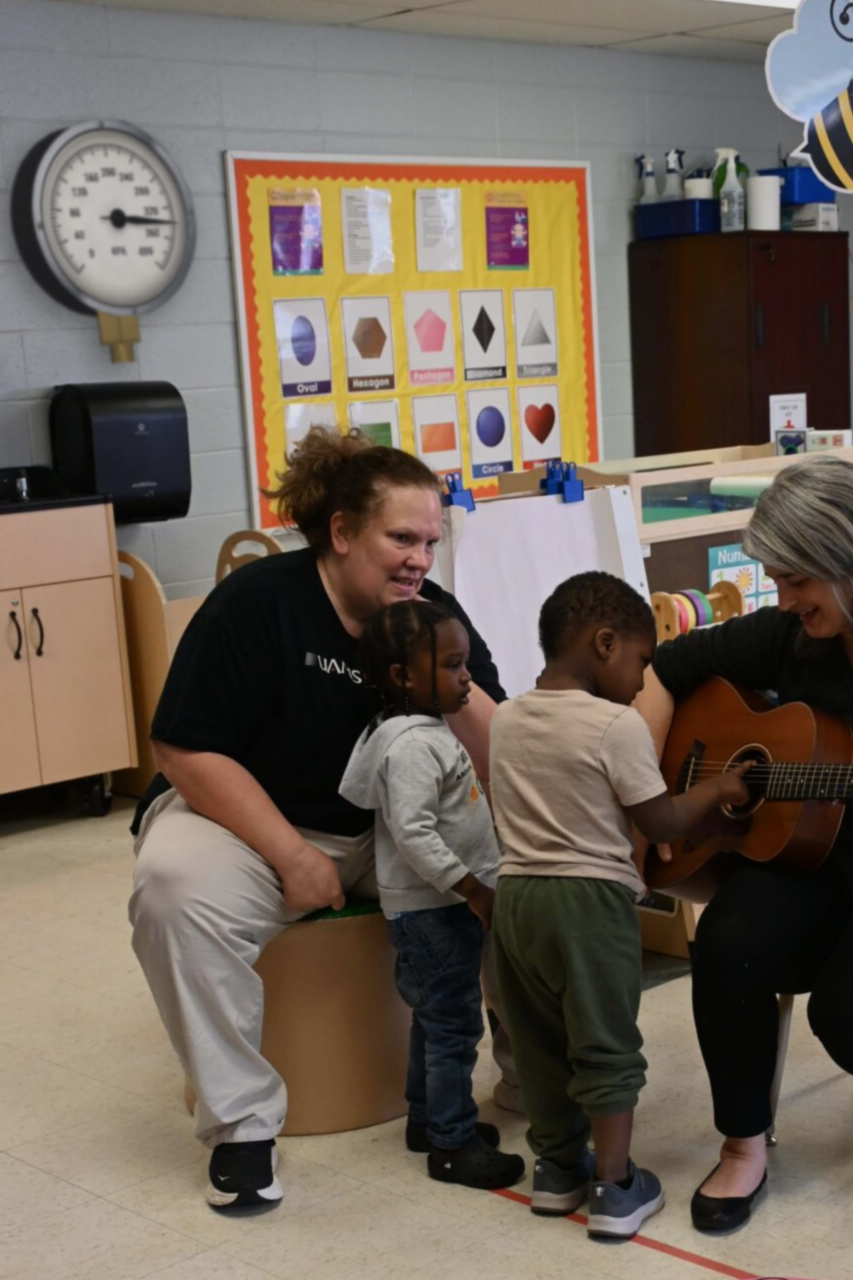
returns value=340 unit=kPa
